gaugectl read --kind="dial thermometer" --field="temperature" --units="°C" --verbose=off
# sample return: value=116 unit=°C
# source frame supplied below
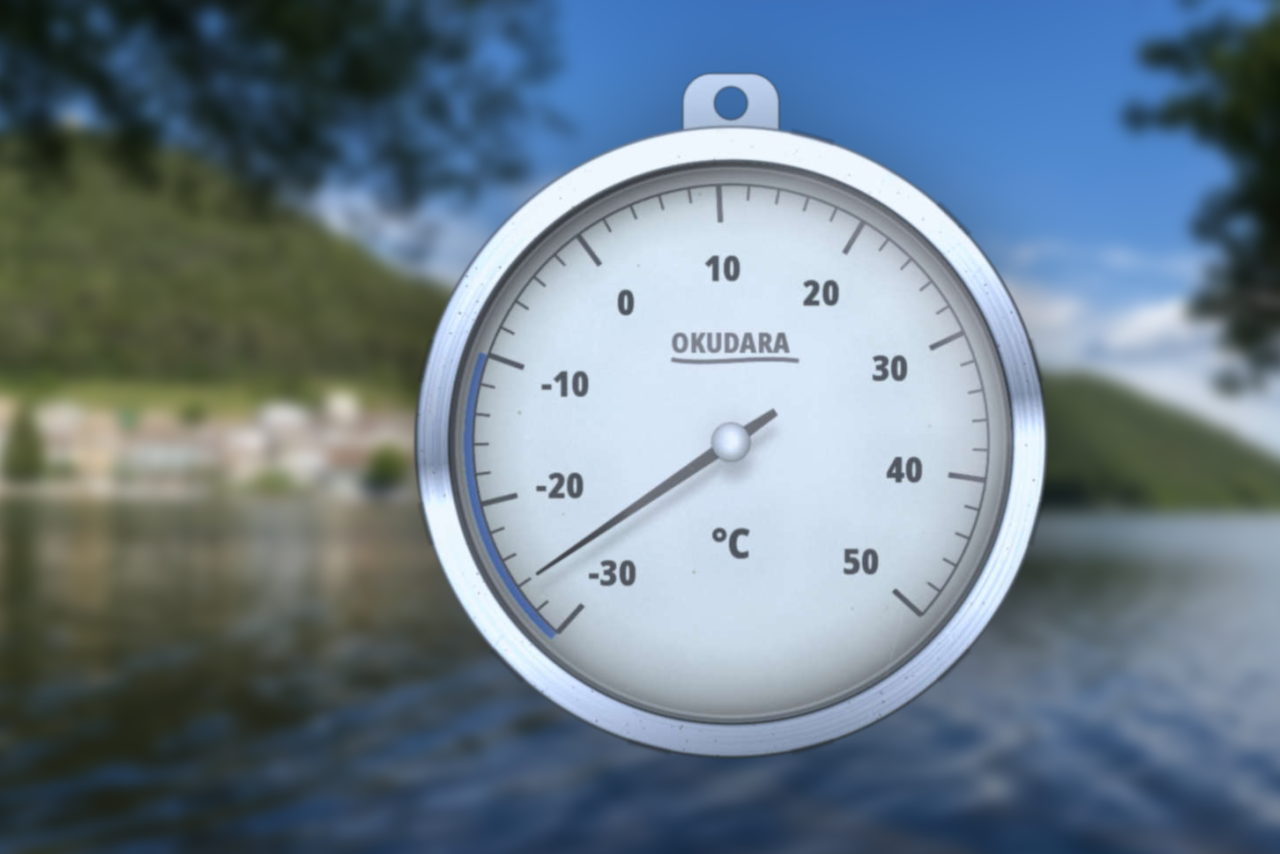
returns value=-26 unit=°C
